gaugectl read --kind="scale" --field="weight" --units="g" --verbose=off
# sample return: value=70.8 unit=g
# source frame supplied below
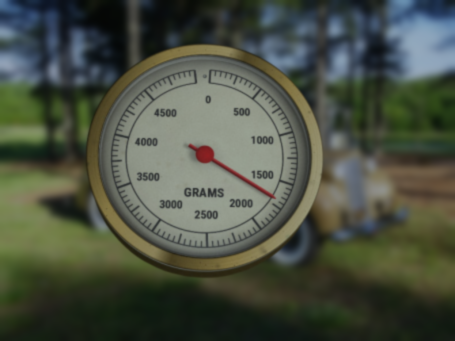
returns value=1700 unit=g
